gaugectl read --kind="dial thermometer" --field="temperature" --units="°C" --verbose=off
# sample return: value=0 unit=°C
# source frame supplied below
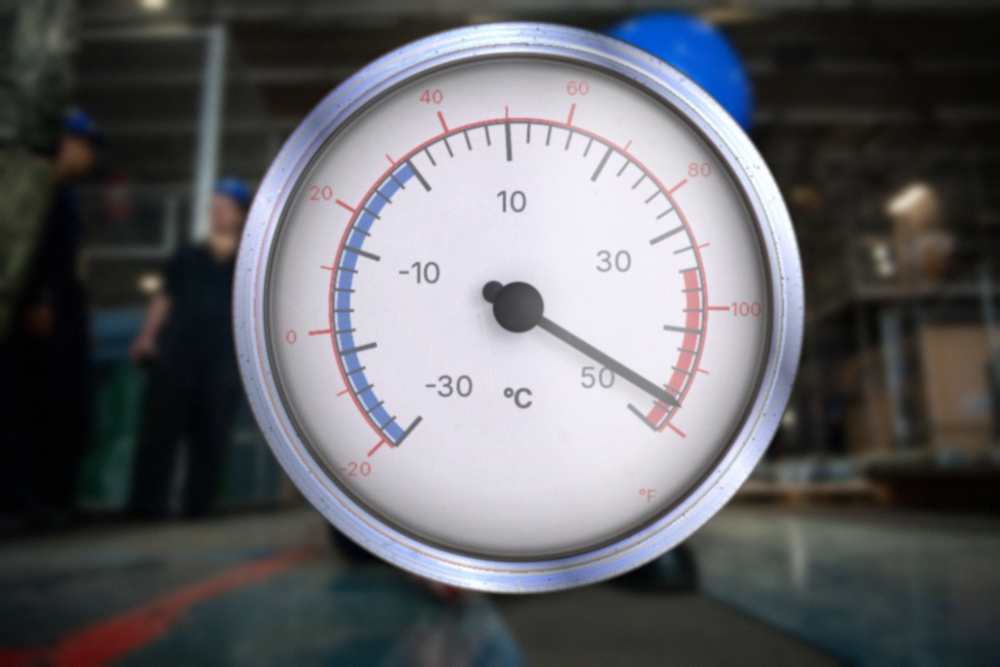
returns value=47 unit=°C
